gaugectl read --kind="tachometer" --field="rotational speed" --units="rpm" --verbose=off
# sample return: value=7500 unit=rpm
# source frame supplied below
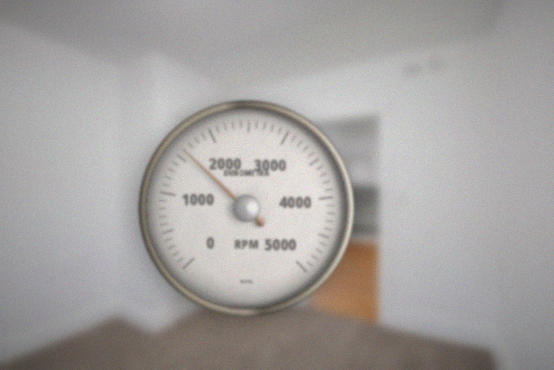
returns value=1600 unit=rpm
